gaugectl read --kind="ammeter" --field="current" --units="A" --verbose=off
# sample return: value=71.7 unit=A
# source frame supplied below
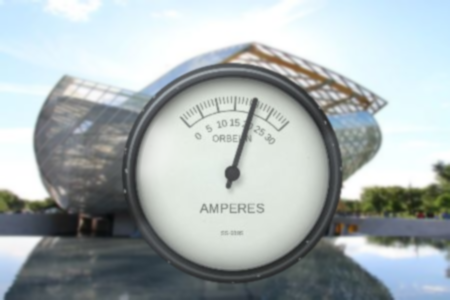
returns value=20 unit=A
